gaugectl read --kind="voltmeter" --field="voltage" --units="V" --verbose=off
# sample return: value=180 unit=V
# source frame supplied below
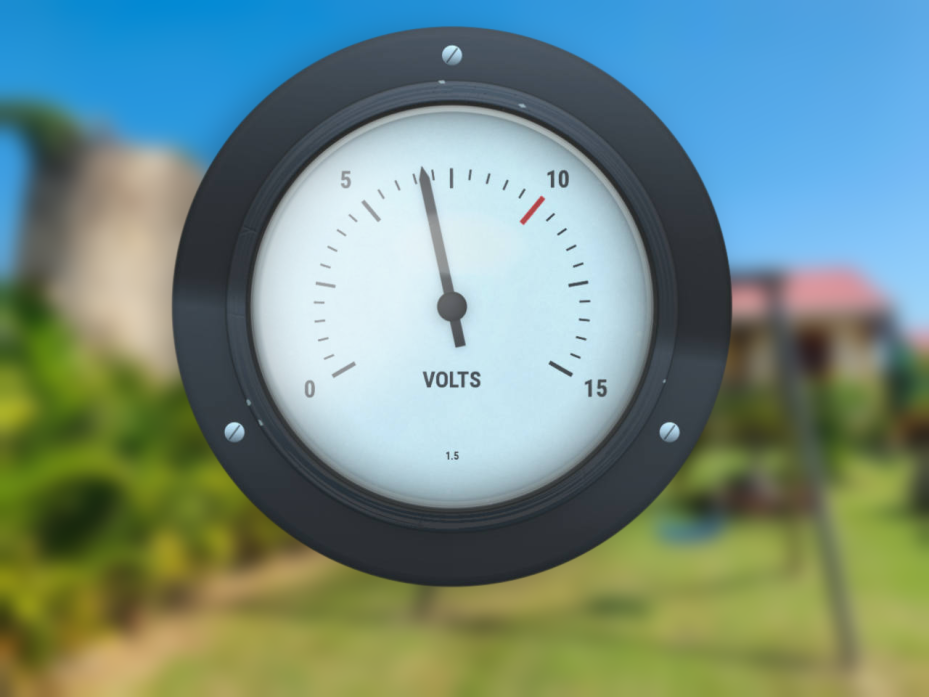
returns value=6.75 unit=V
